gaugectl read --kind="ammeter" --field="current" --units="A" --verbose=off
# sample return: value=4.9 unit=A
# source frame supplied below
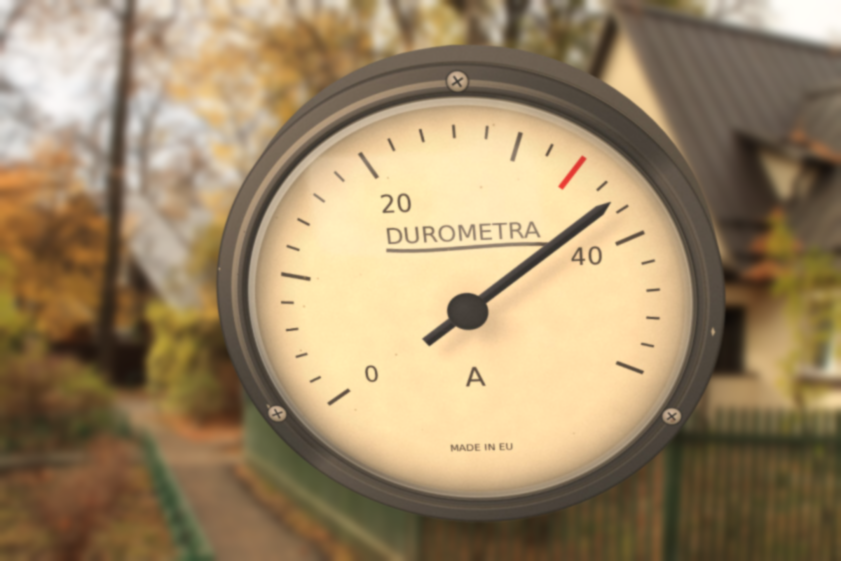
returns value=37 unit=A
